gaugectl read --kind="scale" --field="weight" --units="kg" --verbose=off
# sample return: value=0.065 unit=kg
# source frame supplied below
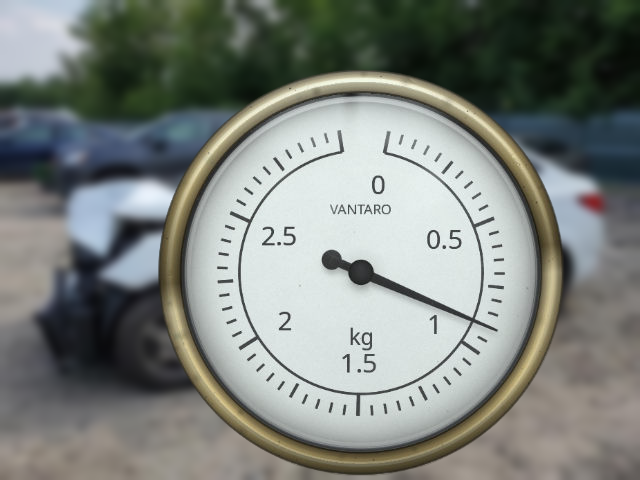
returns value=0.9 unit=kg
